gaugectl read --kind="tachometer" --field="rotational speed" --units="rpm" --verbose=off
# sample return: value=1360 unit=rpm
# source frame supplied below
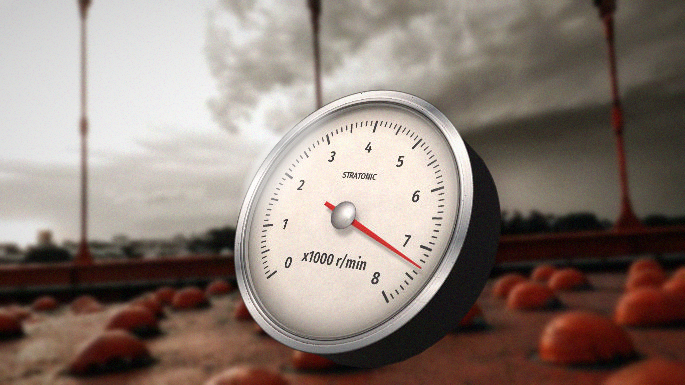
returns value=7300 unit=rpm
